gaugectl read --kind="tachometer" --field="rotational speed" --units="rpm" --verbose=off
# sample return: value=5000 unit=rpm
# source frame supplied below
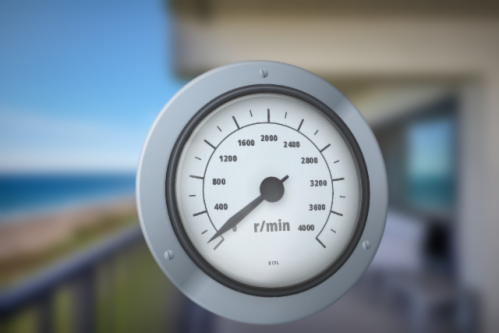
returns value=100 unit=rpm
